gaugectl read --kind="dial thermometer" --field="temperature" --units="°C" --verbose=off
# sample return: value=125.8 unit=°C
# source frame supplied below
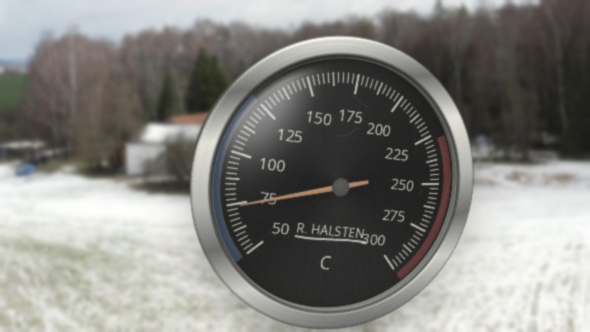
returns value=75 unit=°C
